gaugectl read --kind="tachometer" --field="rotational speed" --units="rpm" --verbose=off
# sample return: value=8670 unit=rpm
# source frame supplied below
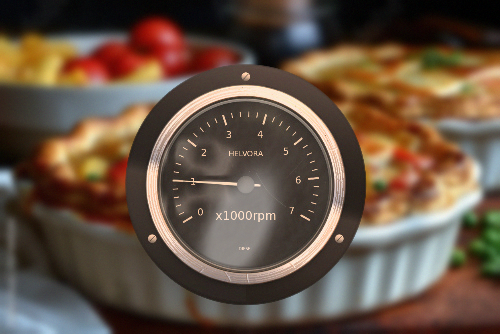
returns value=1000 unit=rpm
